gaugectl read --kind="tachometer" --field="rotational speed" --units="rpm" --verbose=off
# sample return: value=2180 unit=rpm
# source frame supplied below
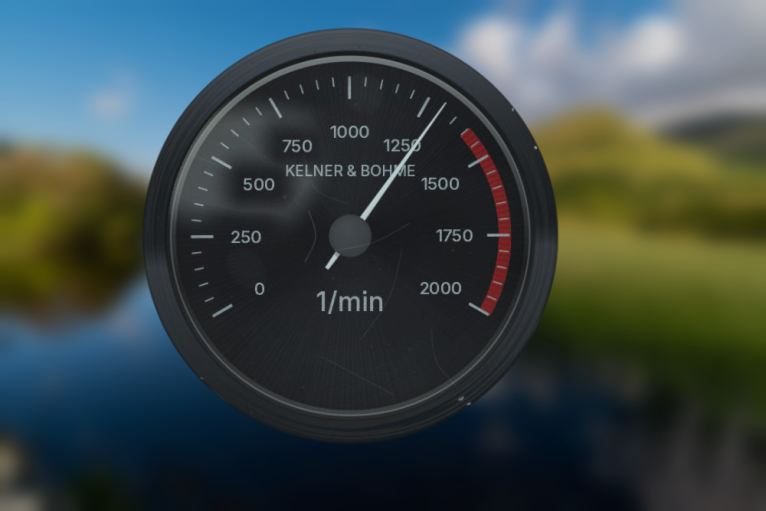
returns value=1300 unit=rpm
